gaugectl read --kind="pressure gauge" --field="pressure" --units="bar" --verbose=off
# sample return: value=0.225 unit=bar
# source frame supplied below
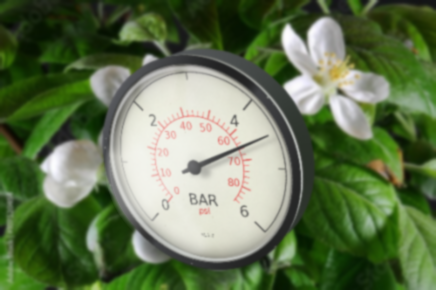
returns value=4.5 unit=bar
